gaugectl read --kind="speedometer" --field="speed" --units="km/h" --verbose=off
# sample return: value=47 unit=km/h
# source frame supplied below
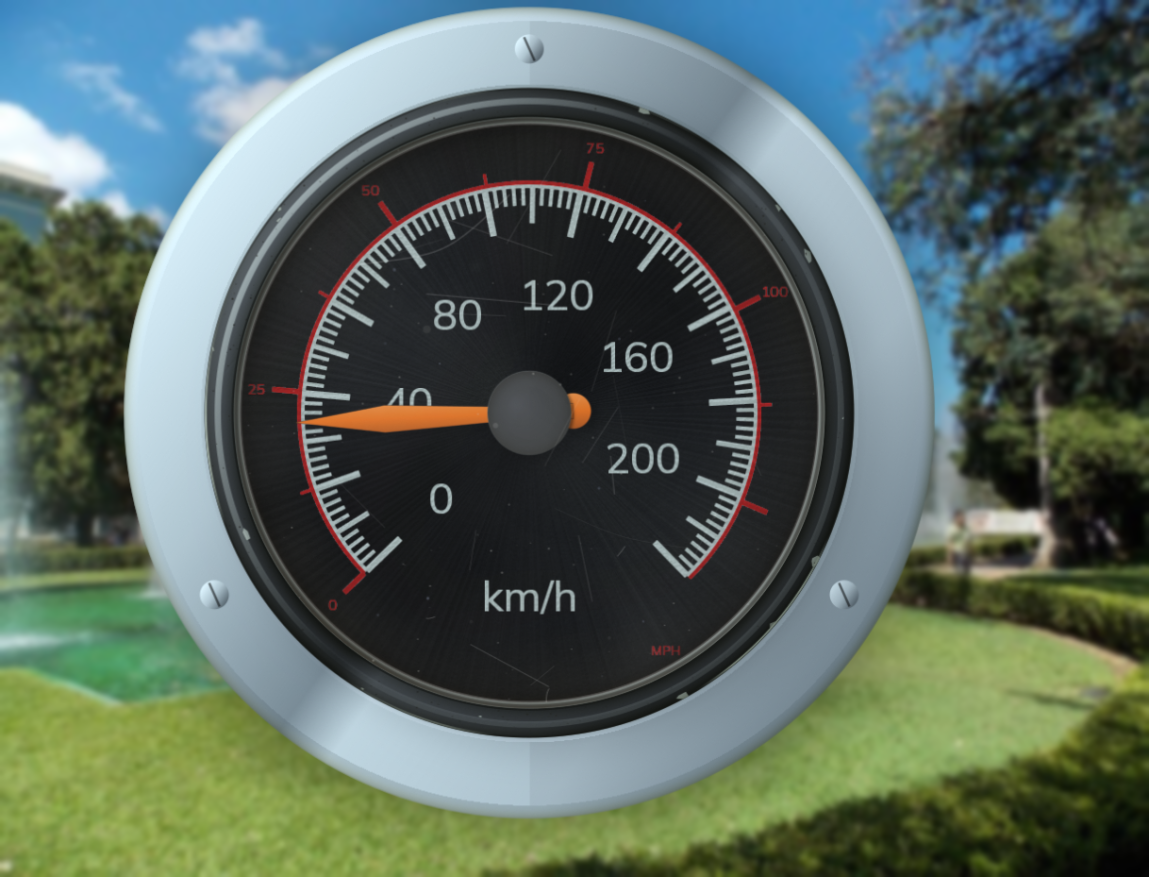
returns value=34 unit=km/h
